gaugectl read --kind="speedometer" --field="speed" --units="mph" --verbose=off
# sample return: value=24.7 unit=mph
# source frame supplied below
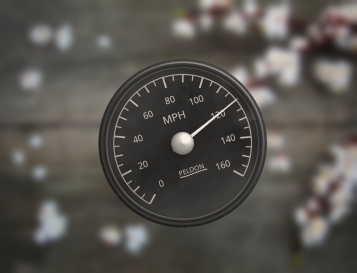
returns value=120 unit=mph
